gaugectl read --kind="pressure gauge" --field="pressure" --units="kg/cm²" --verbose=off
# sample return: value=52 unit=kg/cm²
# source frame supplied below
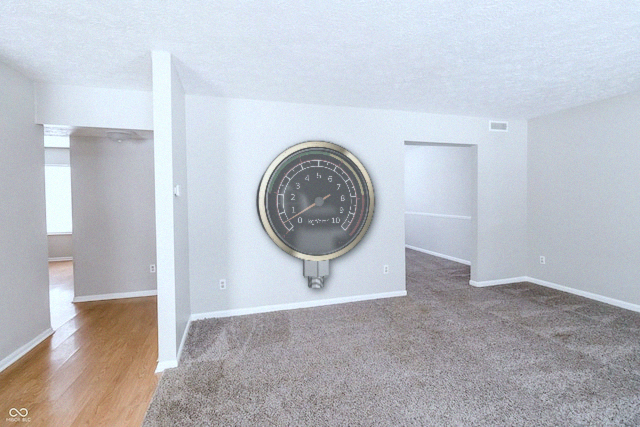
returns value=0.5 unit=kg/cm²
